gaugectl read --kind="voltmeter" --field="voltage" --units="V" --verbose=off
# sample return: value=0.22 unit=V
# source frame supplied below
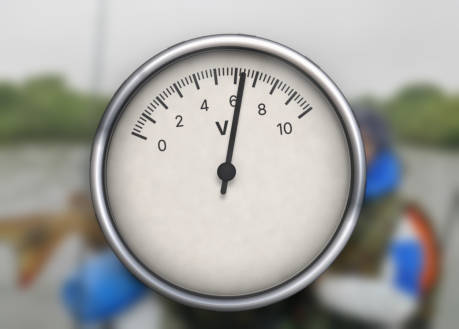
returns value=6.4 unit=V
